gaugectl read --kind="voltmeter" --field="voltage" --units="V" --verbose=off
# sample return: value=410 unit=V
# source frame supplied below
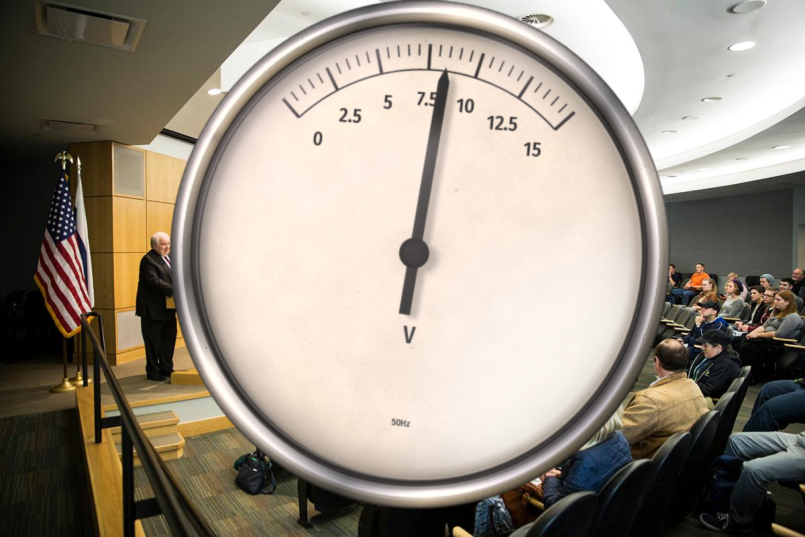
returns value=8.5 unit=V
